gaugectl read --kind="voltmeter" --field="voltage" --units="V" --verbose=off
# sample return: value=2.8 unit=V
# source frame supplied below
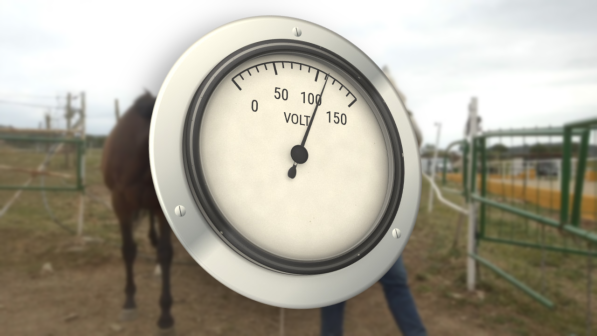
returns value=110 unit=V
